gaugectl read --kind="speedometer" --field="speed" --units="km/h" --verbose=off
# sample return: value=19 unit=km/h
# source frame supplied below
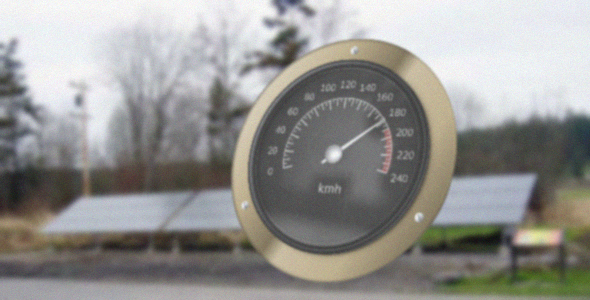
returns value=180 unit=km/h
